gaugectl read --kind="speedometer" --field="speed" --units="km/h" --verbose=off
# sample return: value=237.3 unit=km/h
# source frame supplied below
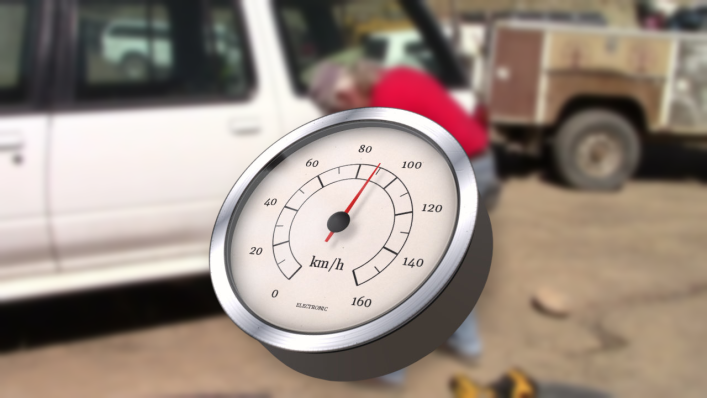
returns value=90 unit=km/h
